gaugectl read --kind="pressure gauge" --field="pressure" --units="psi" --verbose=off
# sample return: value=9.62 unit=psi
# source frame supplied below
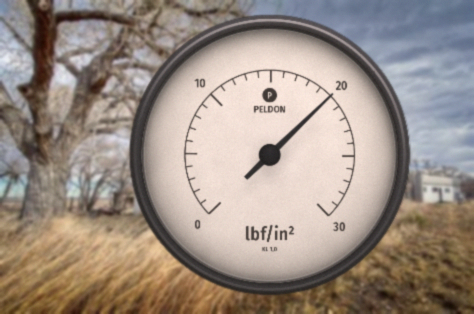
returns value=20 unit=psi
